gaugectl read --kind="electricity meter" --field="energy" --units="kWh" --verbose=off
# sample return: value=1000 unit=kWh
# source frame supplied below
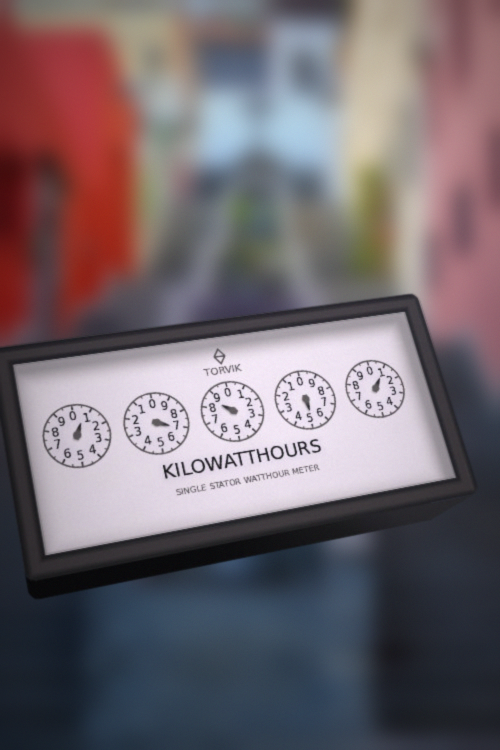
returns value=6851 unit=kWh
